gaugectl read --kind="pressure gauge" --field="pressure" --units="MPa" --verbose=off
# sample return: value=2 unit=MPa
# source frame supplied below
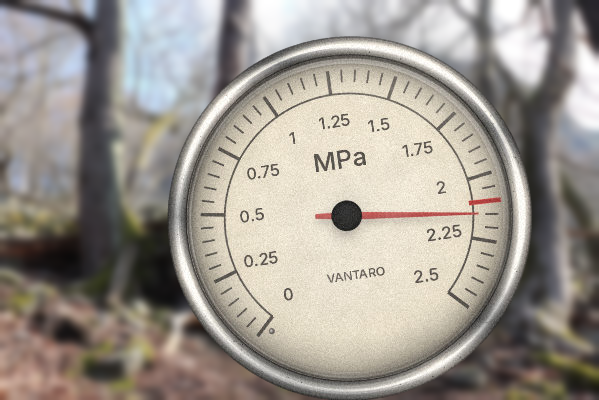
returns value=2.15 unit=MPa
